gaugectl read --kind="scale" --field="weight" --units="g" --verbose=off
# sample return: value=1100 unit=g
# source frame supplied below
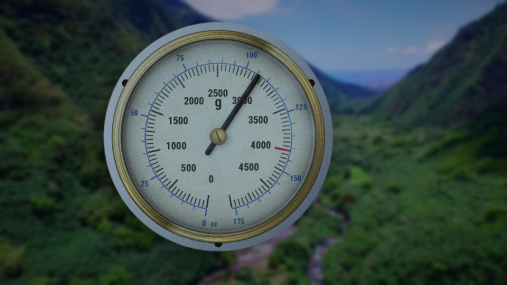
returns value=3000 unit=g
